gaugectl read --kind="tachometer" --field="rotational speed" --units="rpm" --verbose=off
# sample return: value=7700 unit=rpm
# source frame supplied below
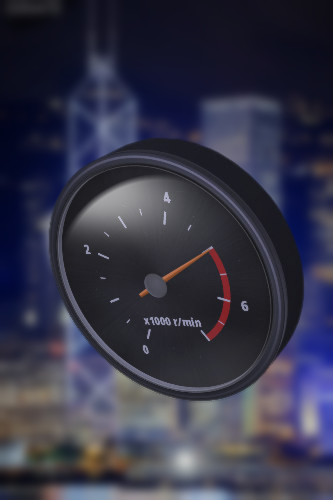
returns value=5000 unit=rpm
